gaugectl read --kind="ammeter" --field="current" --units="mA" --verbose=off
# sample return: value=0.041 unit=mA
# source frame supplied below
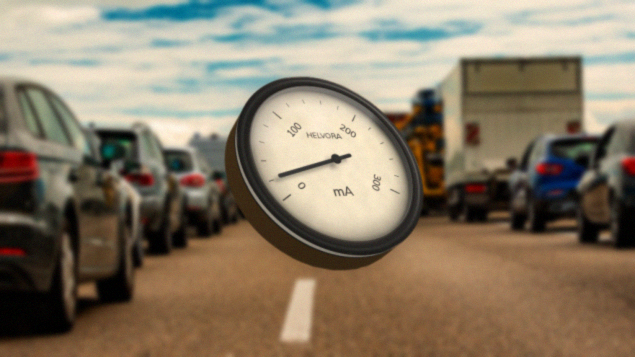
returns value=20 unit=mA
